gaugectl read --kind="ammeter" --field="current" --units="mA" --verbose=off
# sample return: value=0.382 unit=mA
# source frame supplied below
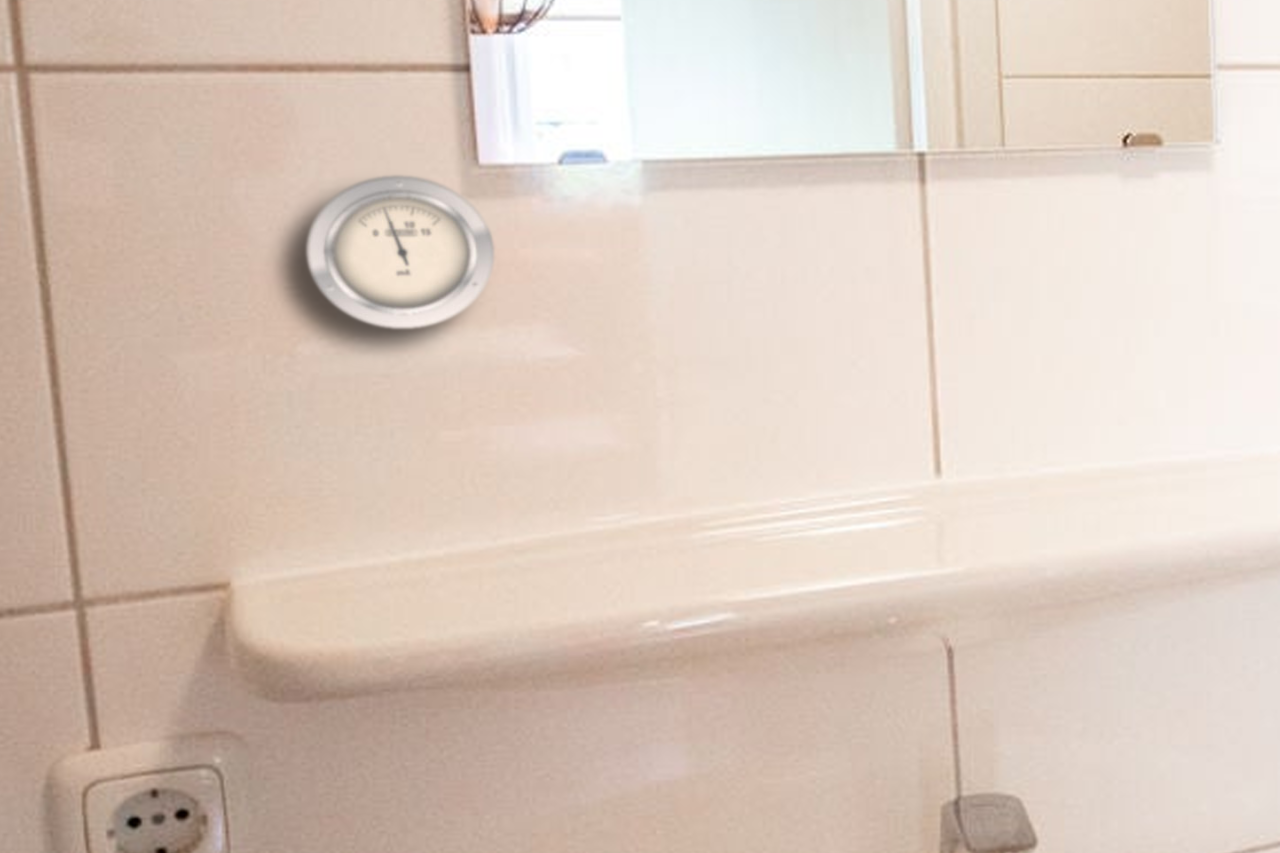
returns value=5 unit=mA
